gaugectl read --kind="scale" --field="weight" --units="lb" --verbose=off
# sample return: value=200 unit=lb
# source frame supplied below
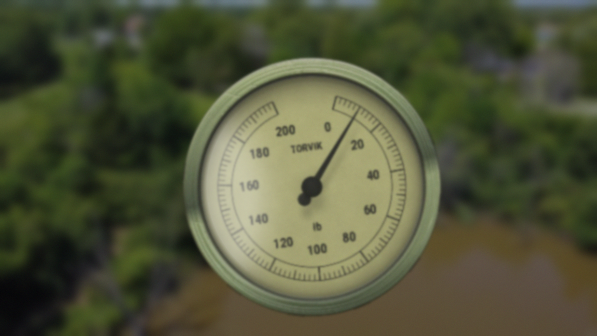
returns value=10 unit=lb
